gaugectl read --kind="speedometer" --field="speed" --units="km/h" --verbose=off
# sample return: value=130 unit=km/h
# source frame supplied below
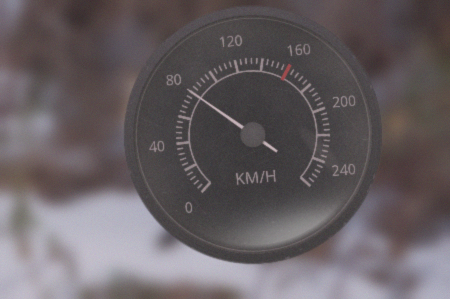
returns value=80 unit=km/h
